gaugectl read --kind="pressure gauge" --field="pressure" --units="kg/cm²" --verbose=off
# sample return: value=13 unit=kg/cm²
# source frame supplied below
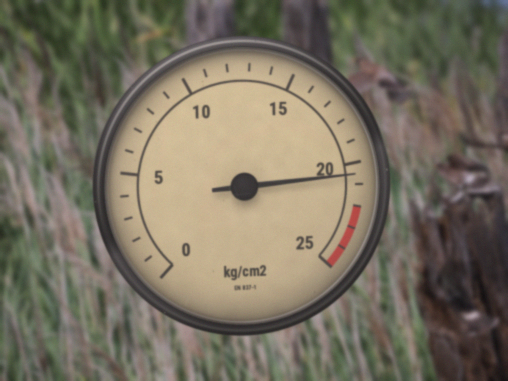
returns value=20.5 unit=kg/cm²
